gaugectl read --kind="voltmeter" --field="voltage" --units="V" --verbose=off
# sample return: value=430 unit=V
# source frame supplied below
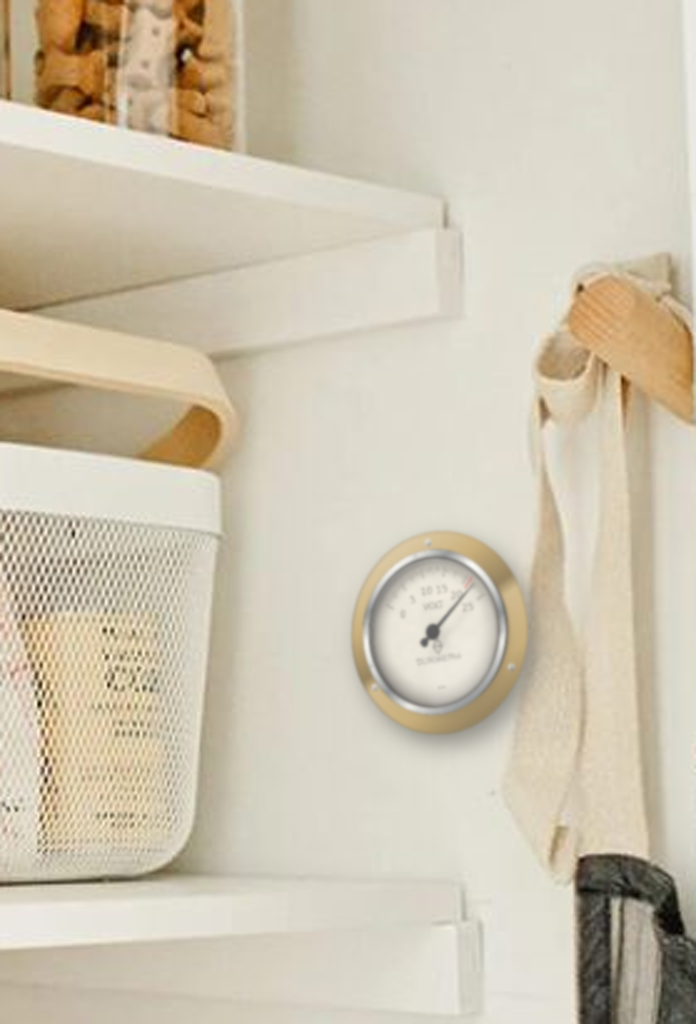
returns value=22.5 unit=V
